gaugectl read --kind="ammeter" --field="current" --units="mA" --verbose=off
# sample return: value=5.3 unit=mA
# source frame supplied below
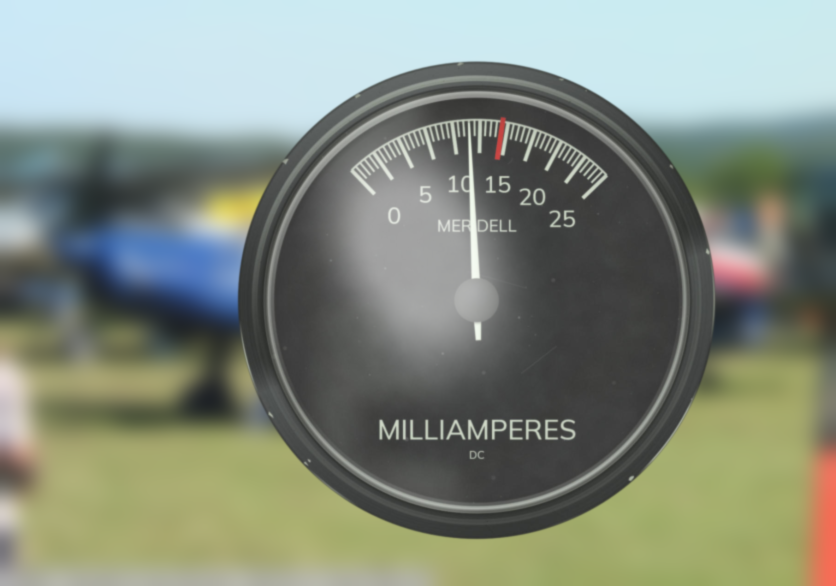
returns value=11.5 unit=mA
